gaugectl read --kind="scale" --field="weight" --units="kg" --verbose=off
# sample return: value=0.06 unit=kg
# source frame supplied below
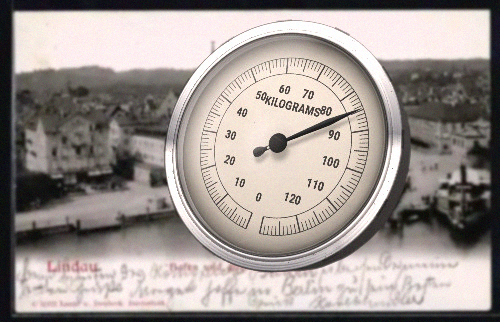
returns value=85 unit=kg
